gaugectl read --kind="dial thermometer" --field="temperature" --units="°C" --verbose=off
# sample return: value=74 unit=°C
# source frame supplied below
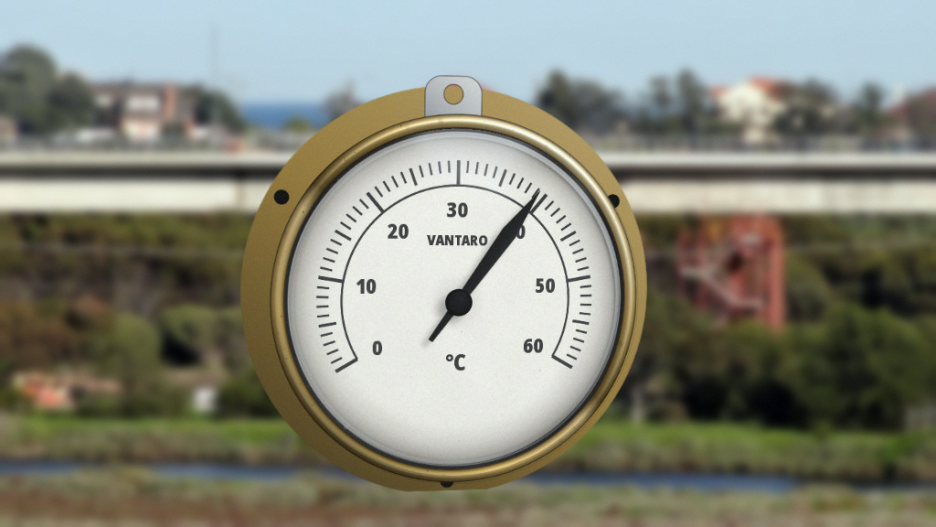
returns value=39 unit=°C
